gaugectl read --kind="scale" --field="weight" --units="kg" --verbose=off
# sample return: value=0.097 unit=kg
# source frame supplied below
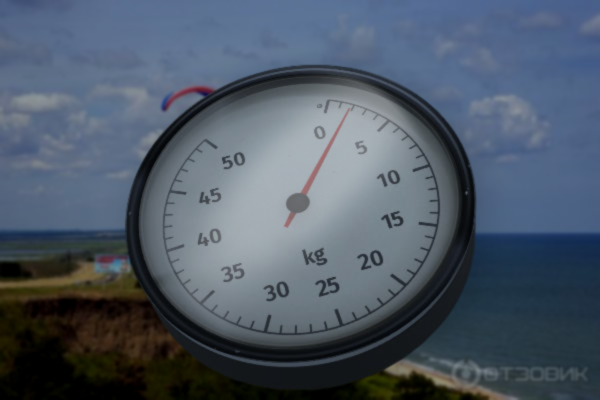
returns value=2 unit=kg
